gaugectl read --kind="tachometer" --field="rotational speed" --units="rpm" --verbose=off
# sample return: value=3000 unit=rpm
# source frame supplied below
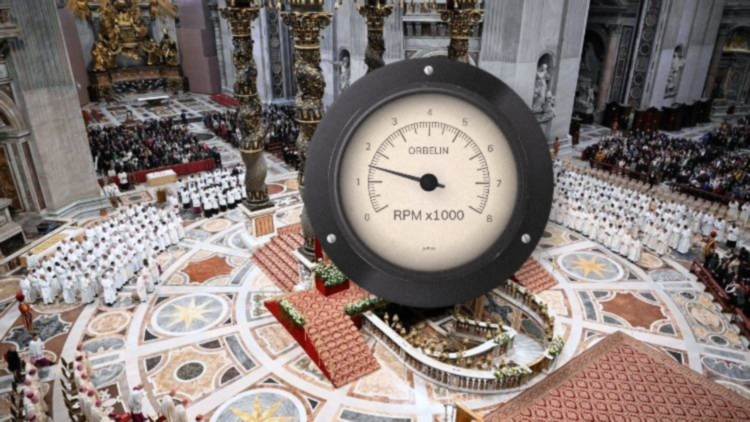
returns value=1500 unit=rpm
